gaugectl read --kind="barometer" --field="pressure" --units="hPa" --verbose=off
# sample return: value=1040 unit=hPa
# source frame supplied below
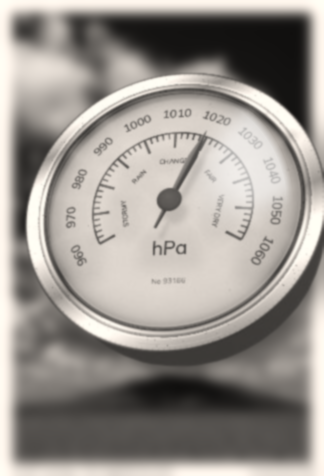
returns value=1020 unit=hPa
